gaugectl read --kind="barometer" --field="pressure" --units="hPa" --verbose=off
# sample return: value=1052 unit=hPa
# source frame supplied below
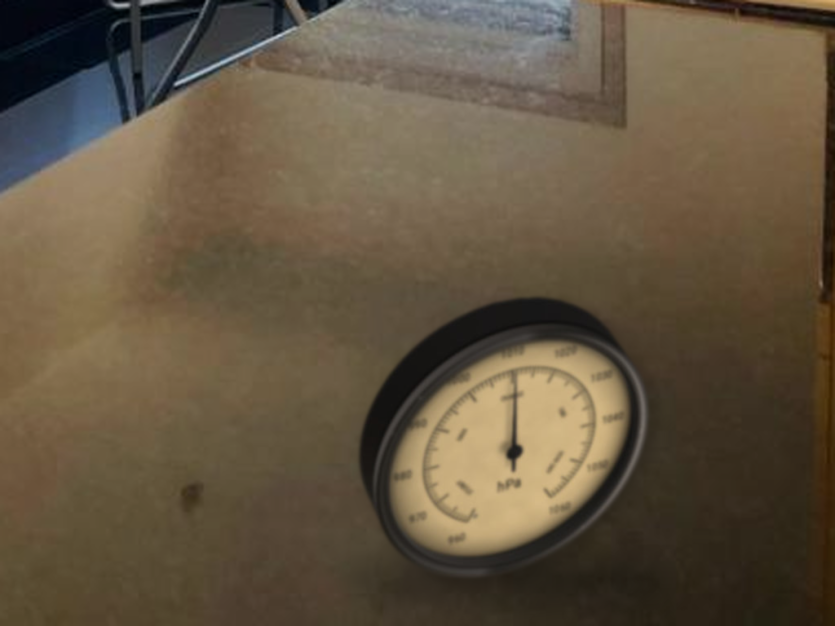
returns value=1010 unit=hPa
